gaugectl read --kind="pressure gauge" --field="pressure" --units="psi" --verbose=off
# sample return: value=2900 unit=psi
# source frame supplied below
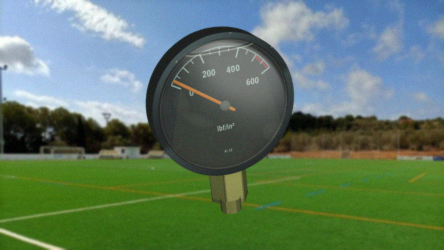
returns value=25 unit=psi
